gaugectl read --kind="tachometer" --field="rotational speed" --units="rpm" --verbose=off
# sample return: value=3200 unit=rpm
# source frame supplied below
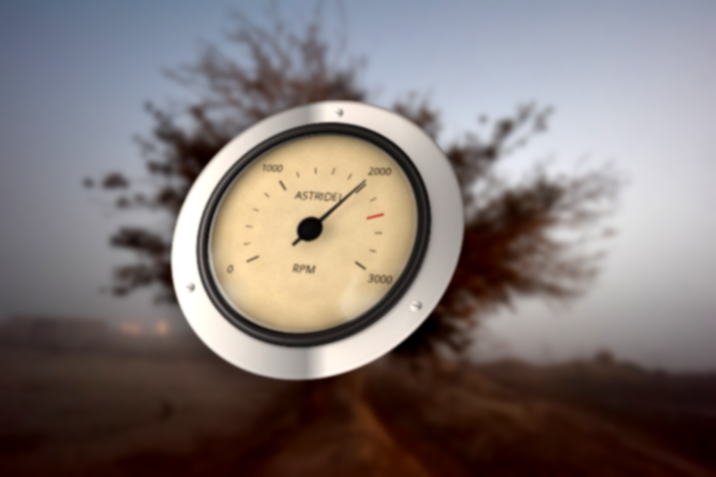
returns value=2000 unit=rpm
